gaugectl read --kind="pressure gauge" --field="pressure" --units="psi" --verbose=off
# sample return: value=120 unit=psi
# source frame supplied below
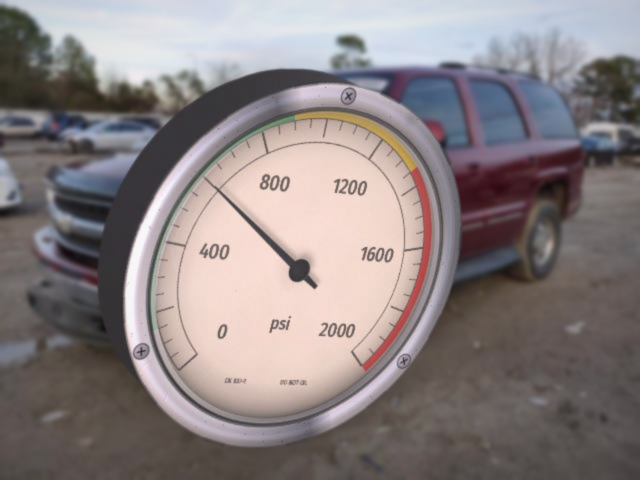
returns value=600 unit=psi
